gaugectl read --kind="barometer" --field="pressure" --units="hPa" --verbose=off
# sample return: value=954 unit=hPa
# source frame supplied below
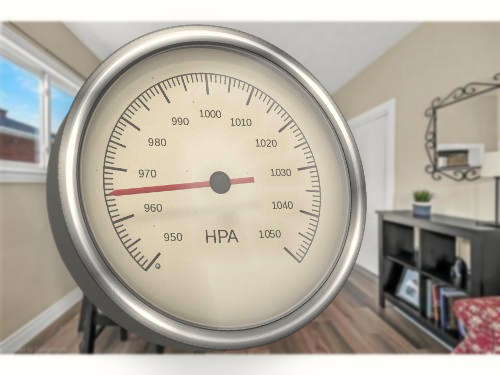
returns value=965 unit=hPa
